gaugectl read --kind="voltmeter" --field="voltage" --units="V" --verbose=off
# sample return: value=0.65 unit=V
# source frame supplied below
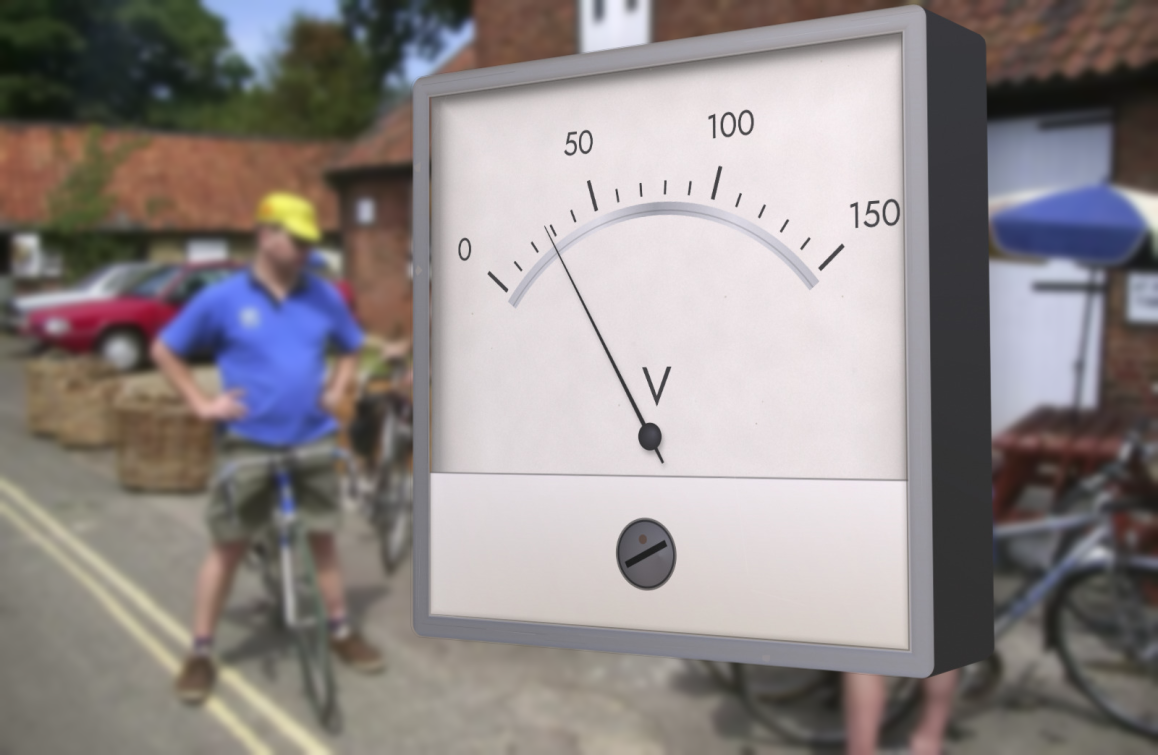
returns value=30 unit=V
